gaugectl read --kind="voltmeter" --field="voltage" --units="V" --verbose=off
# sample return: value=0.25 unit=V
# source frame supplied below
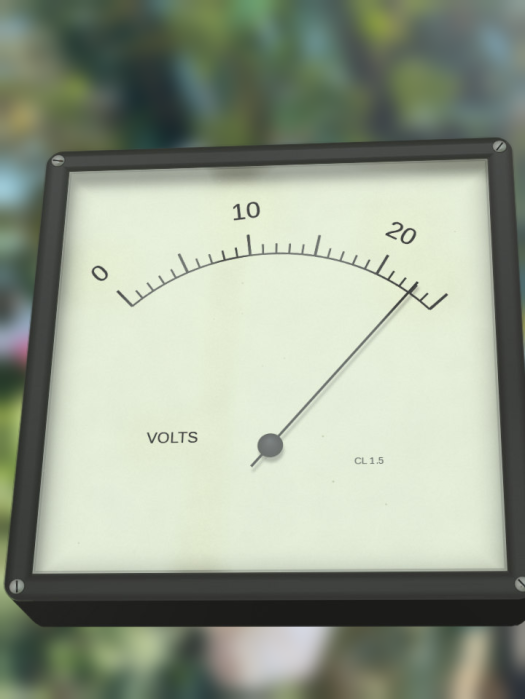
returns value=23 unit=V
